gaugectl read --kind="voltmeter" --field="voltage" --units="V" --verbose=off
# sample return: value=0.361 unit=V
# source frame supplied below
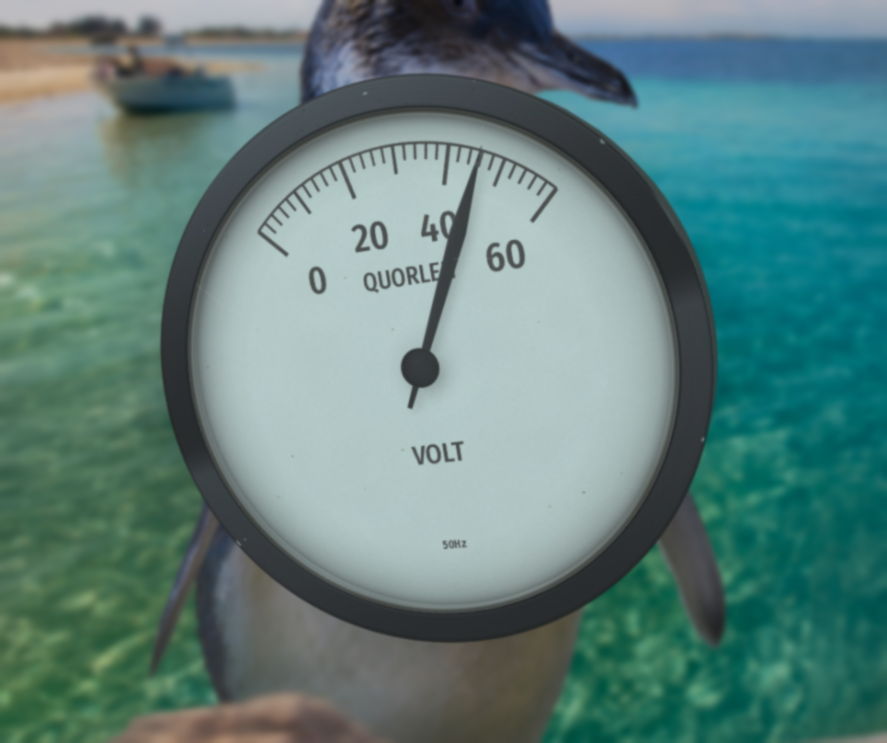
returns value=46 unit=V
